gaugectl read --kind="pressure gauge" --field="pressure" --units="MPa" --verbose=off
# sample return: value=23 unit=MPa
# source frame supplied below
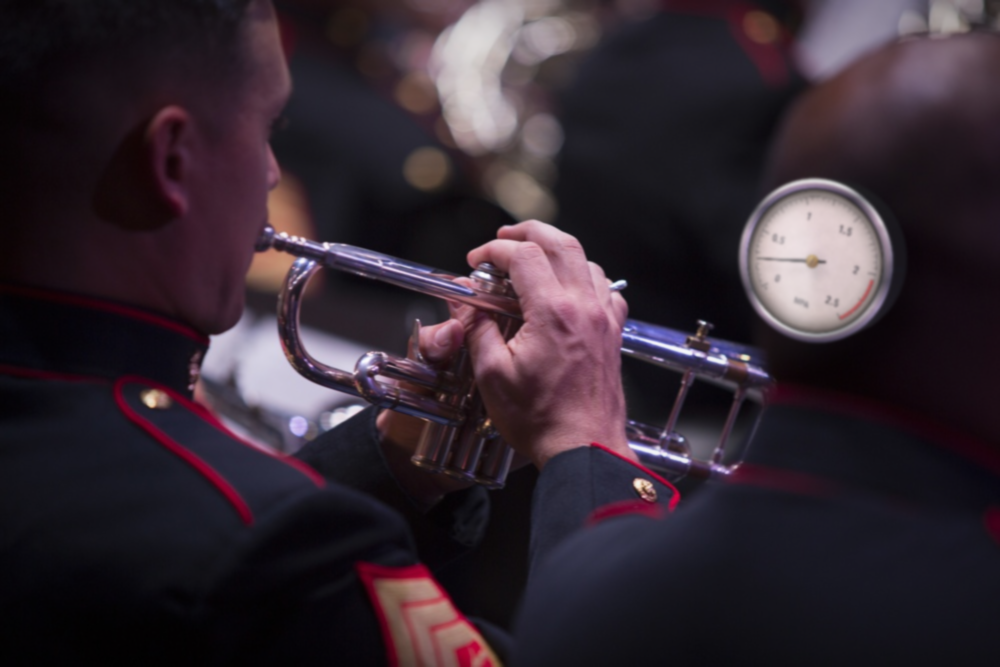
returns value=0.25 unit=MPa
